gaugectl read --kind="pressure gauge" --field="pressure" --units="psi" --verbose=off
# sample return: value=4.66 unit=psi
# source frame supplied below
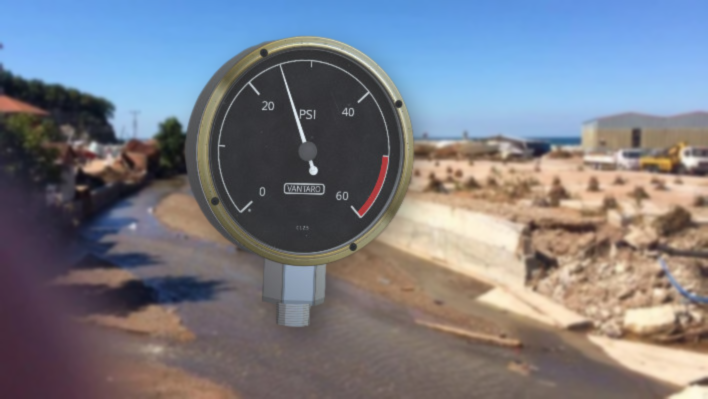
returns value=25 unit=psi
